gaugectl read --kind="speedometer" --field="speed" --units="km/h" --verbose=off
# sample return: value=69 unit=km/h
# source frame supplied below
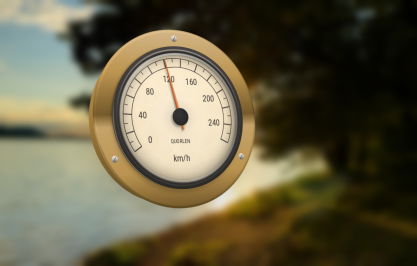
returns value=120 unit=km/h
